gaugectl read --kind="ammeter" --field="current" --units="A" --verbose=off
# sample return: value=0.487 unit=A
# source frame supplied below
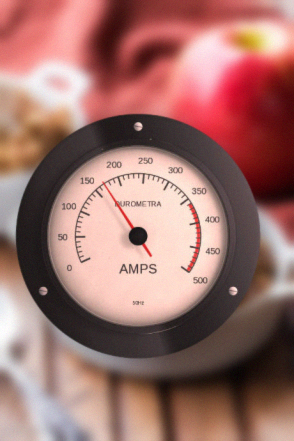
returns value=170 unit=A
